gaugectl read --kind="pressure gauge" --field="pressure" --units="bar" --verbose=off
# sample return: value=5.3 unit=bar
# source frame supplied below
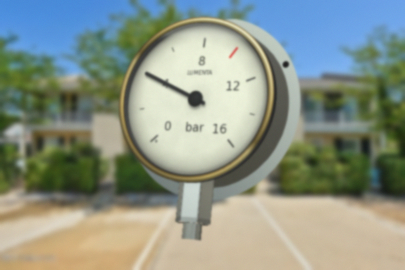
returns value=4 unit=bar
